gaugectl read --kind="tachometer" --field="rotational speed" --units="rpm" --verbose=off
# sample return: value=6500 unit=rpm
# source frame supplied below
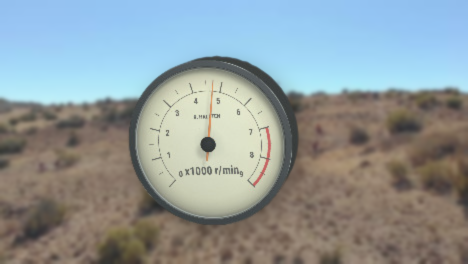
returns value=4750 unit=rpm
